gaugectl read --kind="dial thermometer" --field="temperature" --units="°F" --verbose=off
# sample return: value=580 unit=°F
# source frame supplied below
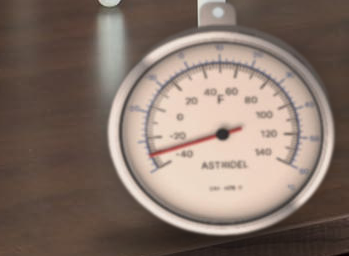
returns value=-30 unit=°F
